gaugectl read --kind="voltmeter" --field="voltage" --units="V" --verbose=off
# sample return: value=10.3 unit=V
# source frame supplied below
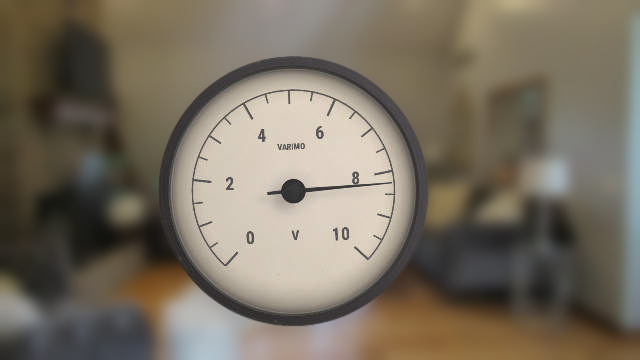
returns value=8.25 unit=V
